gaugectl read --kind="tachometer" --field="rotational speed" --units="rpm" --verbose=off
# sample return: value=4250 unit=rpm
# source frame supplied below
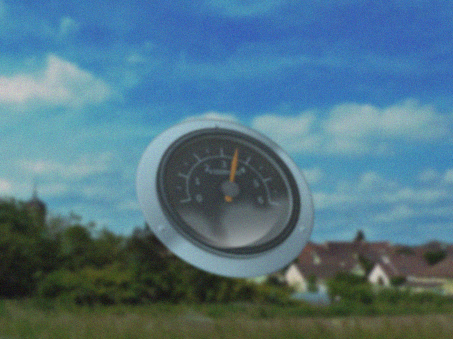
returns value=3500 unit=rpm
